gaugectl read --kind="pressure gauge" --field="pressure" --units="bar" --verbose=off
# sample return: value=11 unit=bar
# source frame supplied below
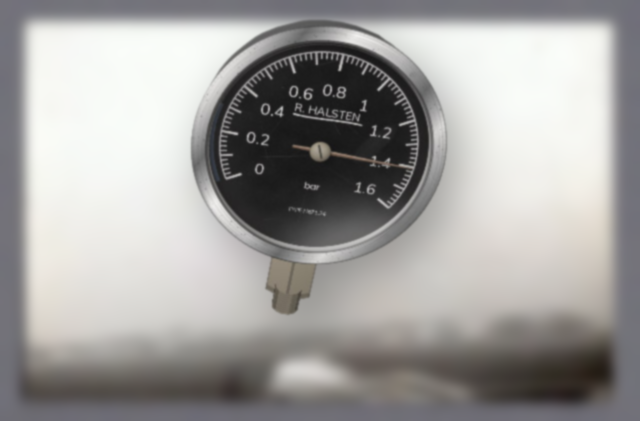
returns value=1.4 unit=bar
